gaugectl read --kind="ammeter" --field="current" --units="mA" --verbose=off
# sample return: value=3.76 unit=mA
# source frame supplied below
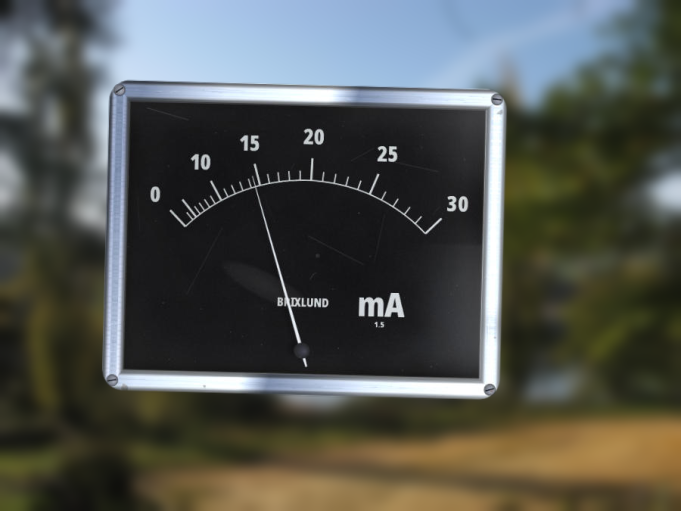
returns value=14.5 unit=mA
